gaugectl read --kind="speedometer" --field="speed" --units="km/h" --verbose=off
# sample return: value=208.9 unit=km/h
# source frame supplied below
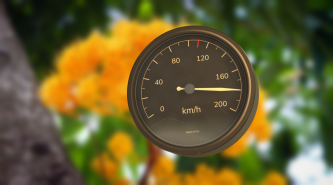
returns value=180 unit=km/h
